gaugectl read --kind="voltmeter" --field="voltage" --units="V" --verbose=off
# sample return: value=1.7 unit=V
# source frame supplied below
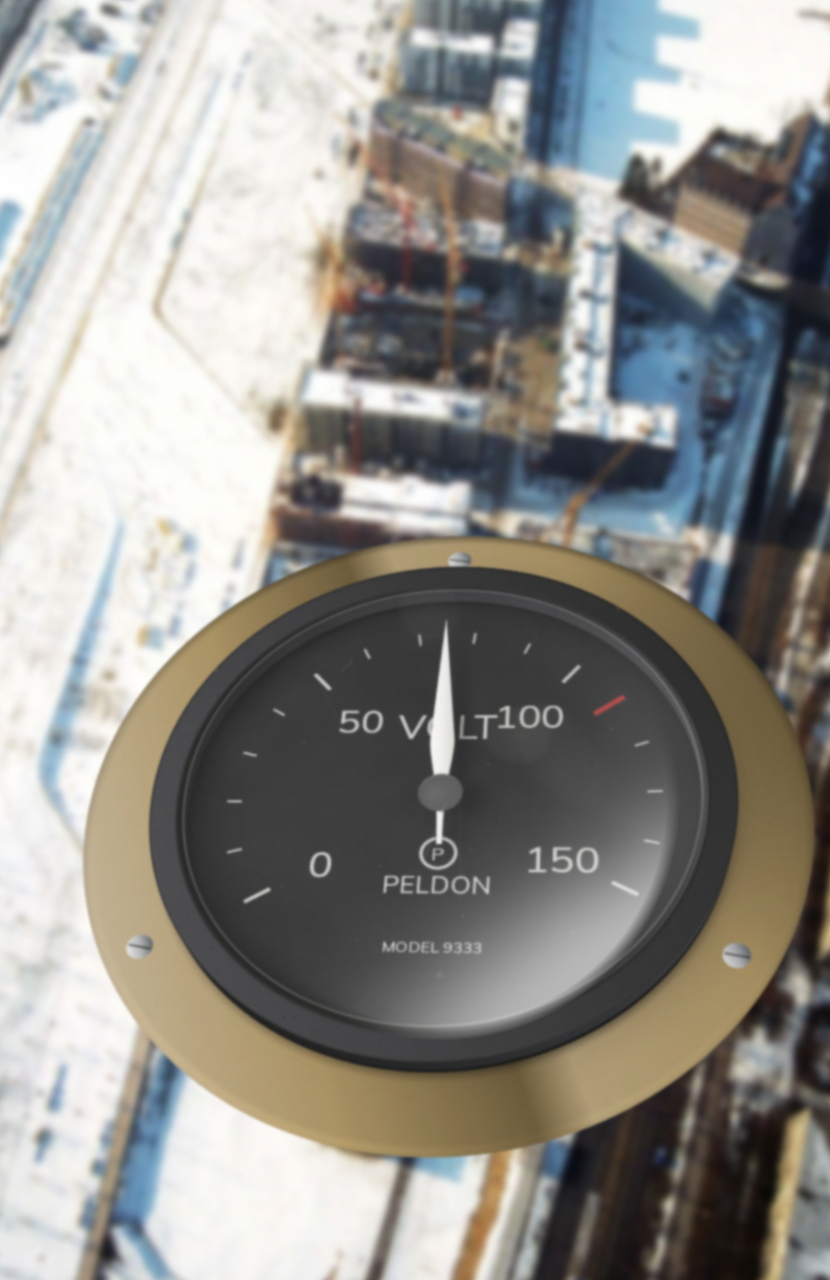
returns value=75 unit=V
